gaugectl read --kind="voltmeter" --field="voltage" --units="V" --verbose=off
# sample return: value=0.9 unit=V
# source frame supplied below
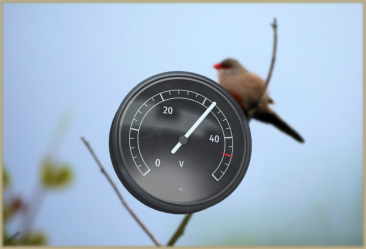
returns value=32 unit=V
